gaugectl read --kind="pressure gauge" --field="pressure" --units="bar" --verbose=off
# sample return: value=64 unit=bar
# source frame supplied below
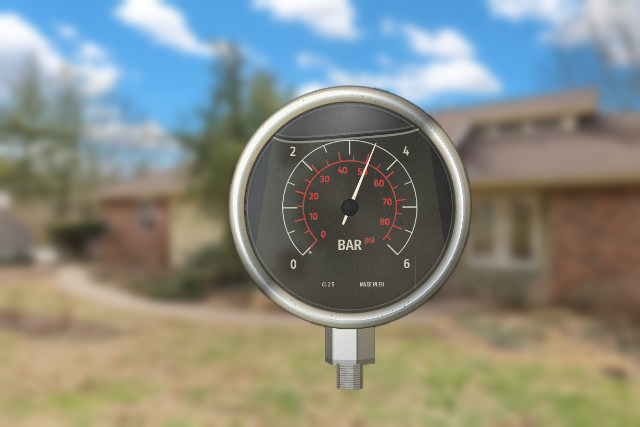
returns value=3.5 unit=bar
